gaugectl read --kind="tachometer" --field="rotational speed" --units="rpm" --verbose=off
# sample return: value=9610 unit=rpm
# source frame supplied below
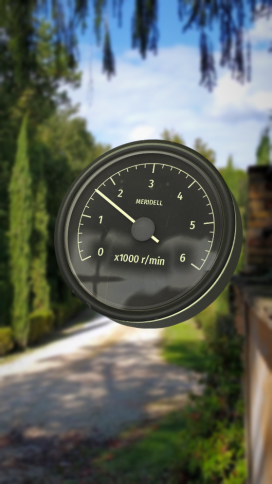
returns value=1600 unit=rpm
